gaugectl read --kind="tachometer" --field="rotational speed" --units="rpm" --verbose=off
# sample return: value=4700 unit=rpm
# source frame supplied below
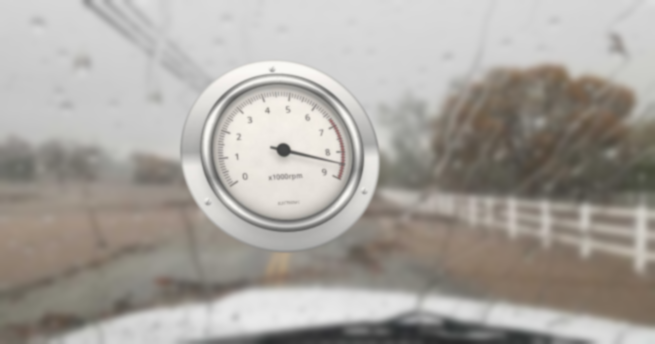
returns value=8500 unit=rpm
